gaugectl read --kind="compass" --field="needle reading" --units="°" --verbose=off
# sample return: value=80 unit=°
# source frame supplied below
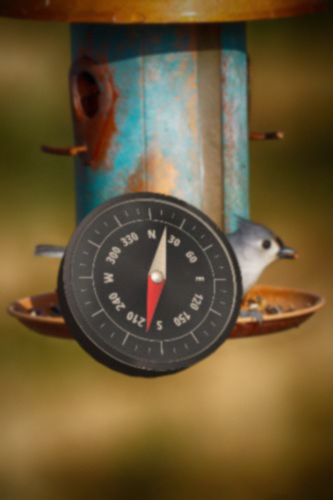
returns value=195 unit=°
